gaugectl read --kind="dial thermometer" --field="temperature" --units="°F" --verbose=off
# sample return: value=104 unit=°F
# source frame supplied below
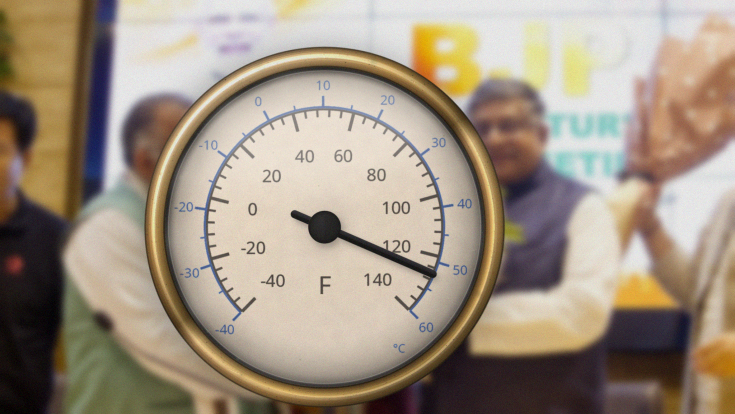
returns value=126 unit=°F
